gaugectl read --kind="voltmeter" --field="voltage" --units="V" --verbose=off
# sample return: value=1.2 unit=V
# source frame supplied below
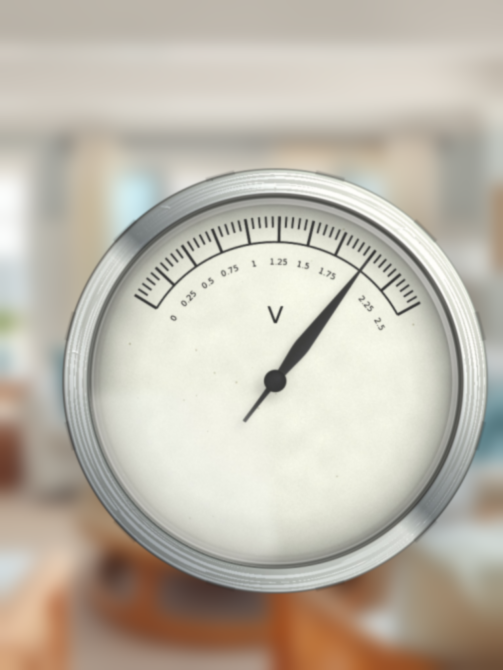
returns value=2 unit=V
